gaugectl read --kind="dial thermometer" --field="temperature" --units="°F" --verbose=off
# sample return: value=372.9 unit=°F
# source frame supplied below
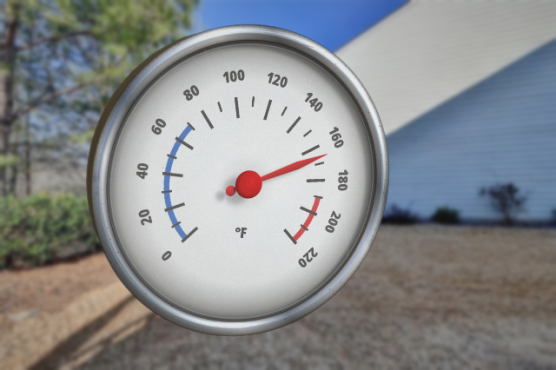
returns value=165 unit=°F
